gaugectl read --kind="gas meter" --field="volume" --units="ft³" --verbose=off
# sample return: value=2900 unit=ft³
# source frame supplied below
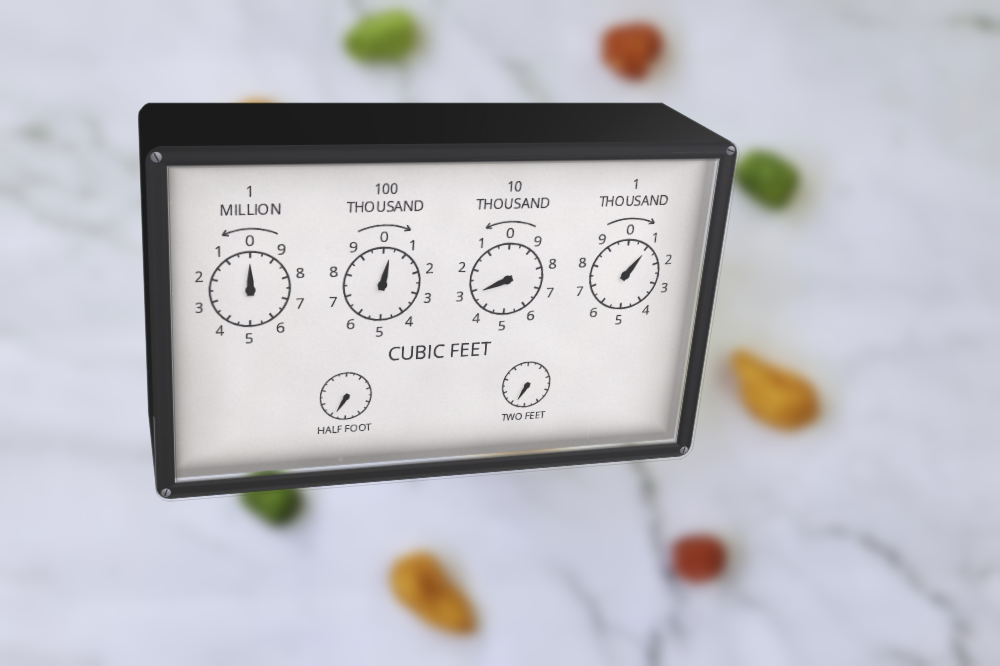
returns value=3100 unit=ft³
